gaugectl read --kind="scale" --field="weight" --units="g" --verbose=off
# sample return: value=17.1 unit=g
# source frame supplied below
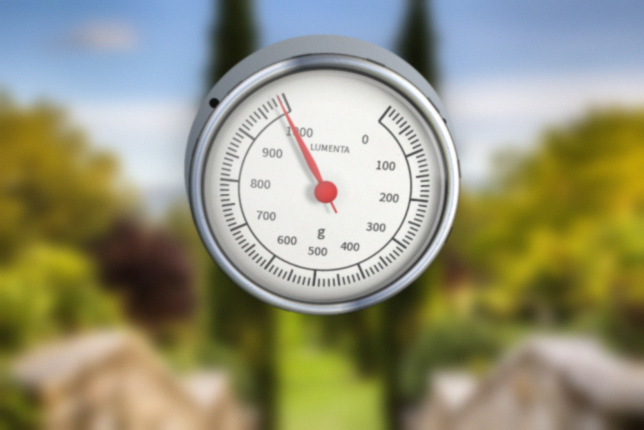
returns value=990 unit=g
